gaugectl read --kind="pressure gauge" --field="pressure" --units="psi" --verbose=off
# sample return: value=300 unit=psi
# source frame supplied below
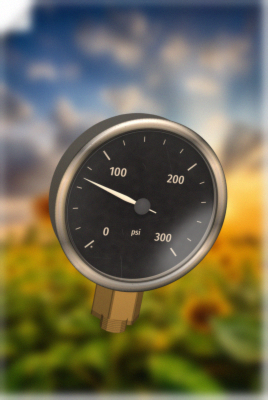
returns value=70 unit=psi
